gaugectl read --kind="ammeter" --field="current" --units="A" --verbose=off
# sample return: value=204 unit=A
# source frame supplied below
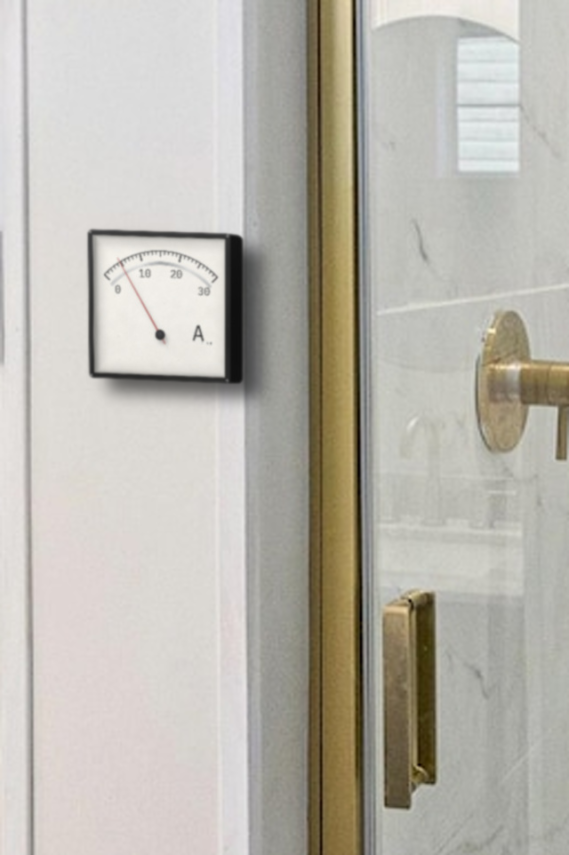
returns value=5 unit=A
